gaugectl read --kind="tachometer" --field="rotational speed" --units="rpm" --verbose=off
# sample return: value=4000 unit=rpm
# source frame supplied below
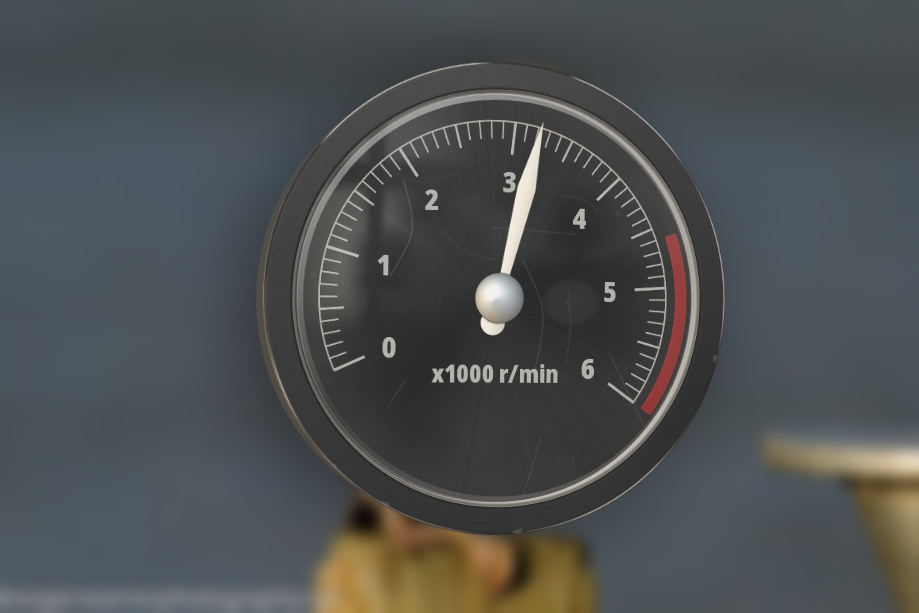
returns value=3200 unit=rpm
